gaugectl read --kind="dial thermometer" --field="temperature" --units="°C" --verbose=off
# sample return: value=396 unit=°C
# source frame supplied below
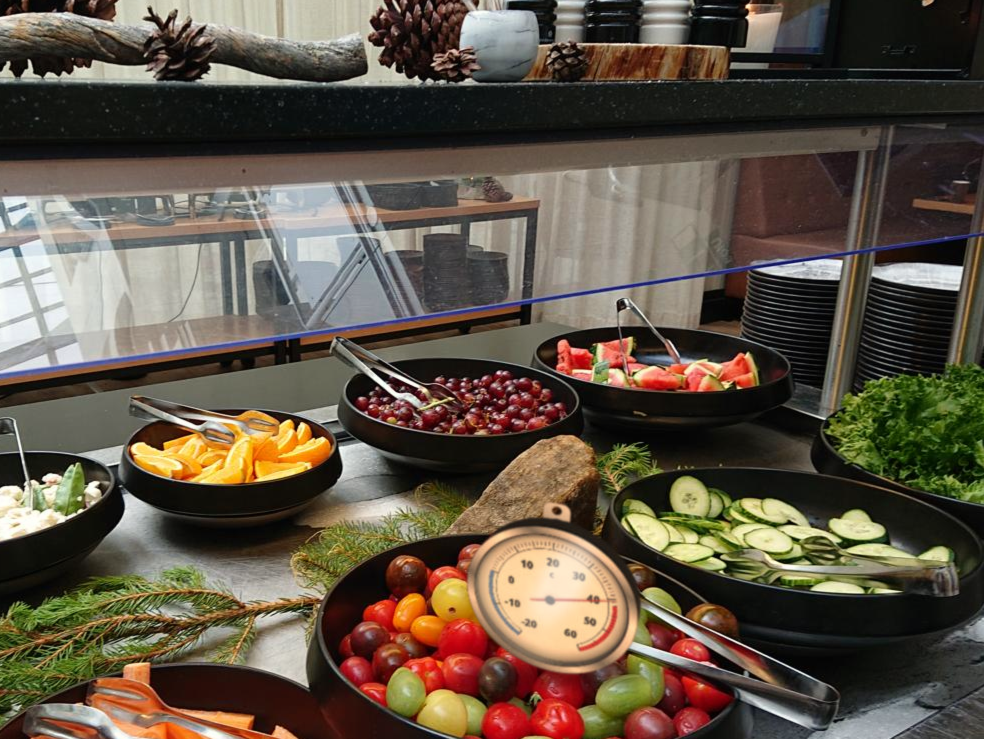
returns value=40 unit=°C
